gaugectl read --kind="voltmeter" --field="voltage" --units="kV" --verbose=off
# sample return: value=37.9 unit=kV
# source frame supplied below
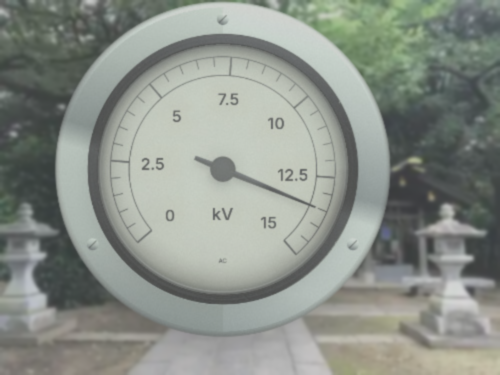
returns value=13.5 unit=kV
